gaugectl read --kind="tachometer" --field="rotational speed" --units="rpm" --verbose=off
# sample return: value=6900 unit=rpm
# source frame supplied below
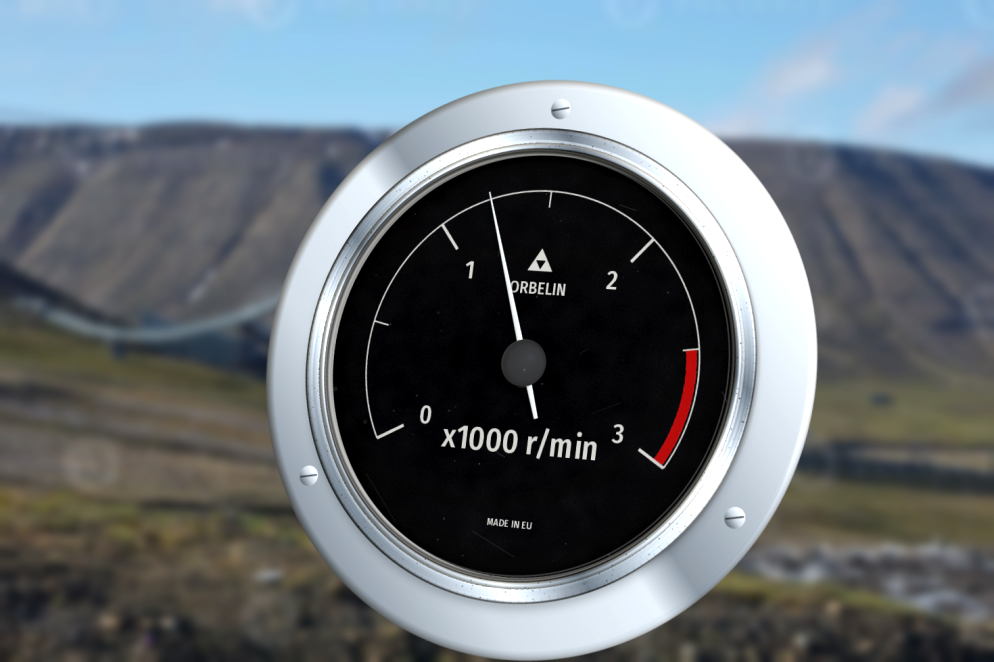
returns value=1250 unit=rpm
